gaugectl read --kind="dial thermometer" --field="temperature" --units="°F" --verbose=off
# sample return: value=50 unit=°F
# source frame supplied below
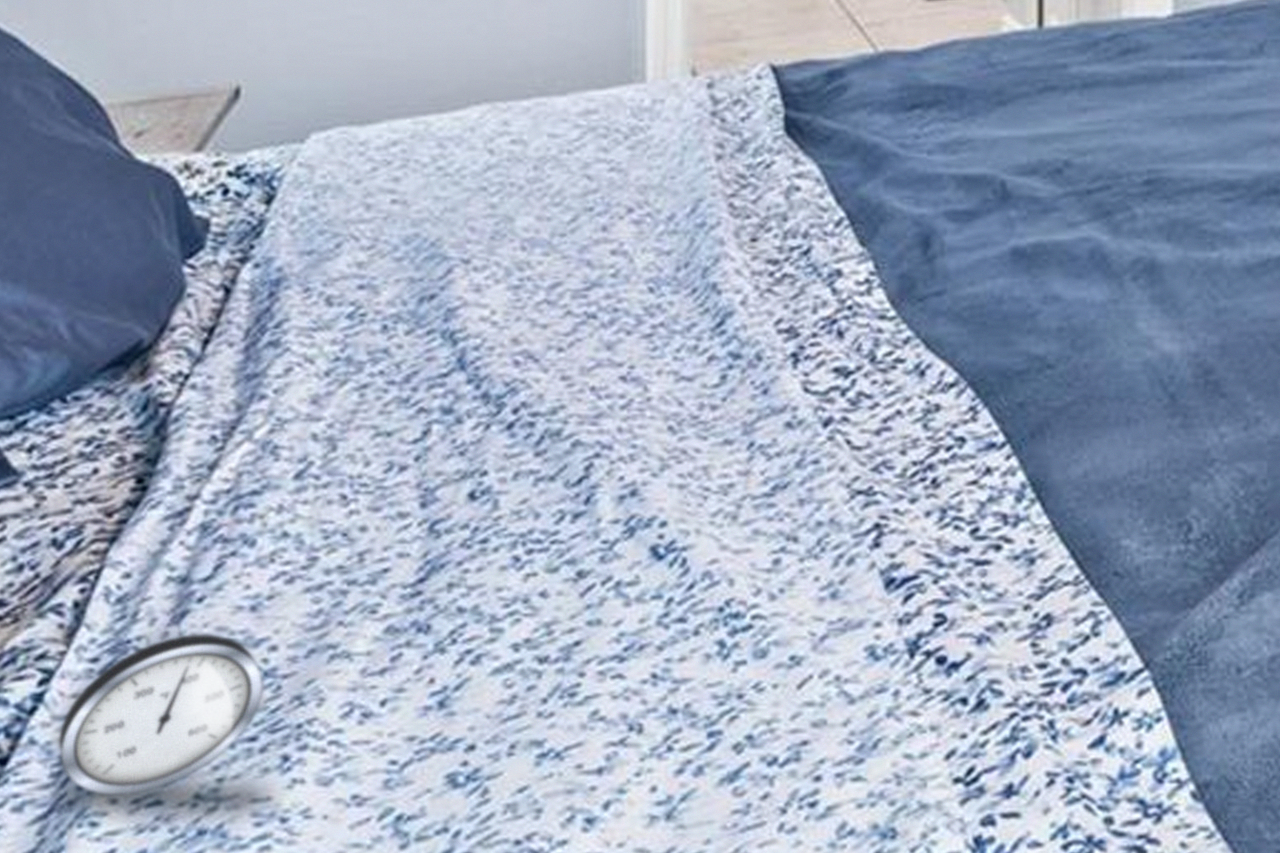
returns value=380 unit=°F
